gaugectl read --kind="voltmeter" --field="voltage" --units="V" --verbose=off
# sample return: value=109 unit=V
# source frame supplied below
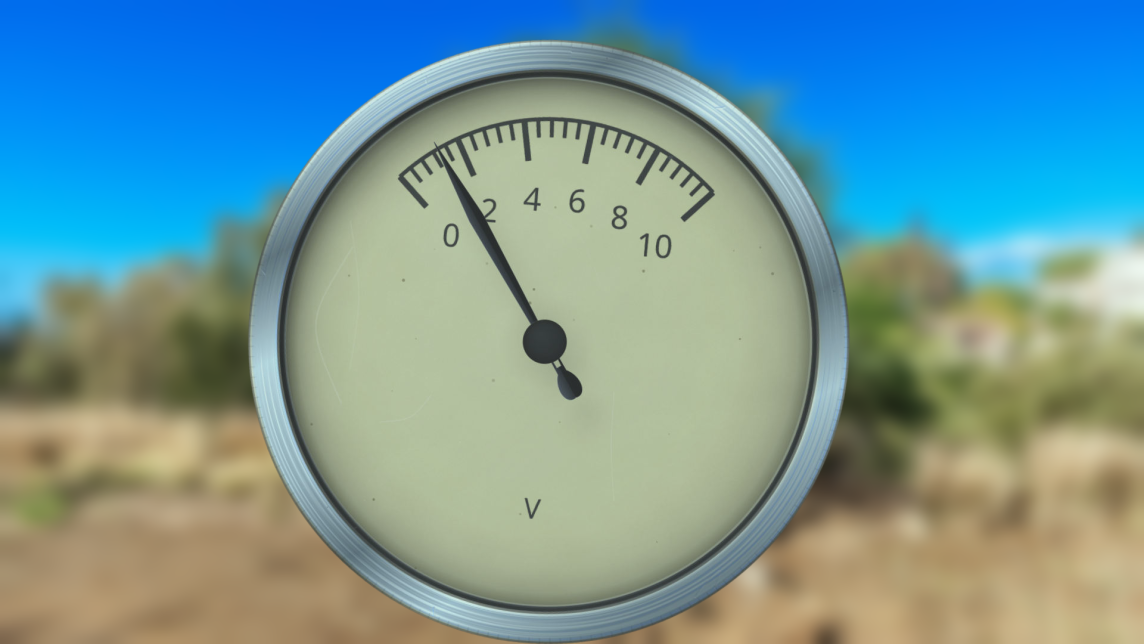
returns value=1.4 unit=V
